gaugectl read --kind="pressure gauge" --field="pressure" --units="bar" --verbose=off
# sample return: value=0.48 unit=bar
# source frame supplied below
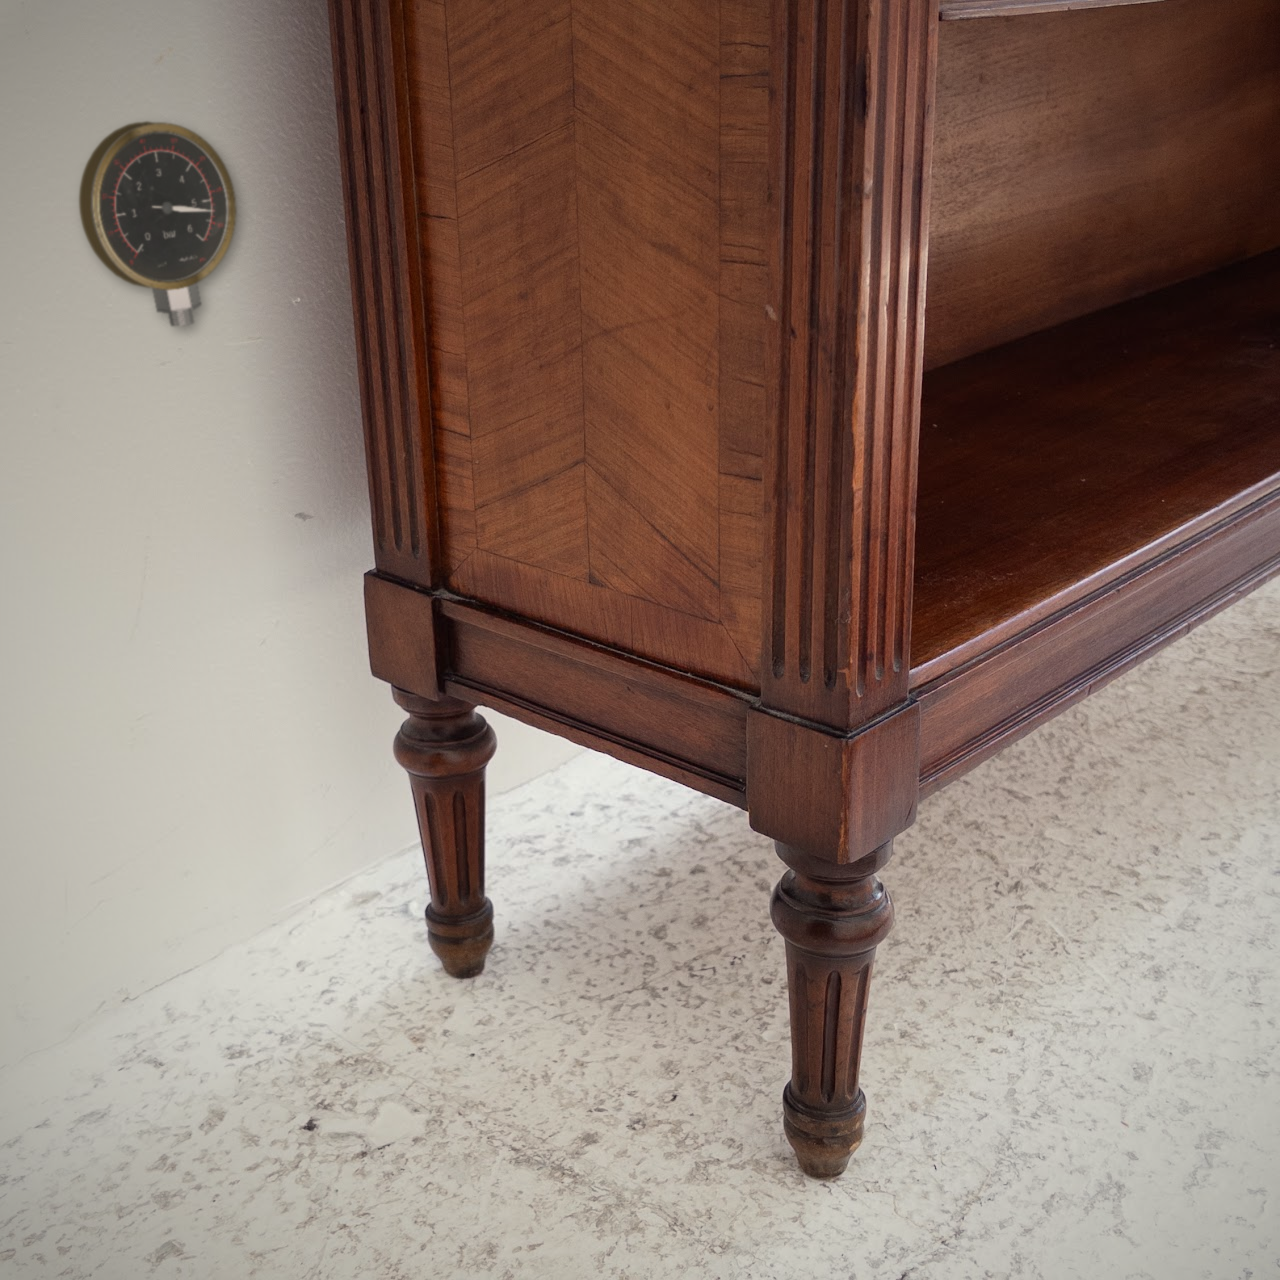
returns value=5.25 unit=bar
